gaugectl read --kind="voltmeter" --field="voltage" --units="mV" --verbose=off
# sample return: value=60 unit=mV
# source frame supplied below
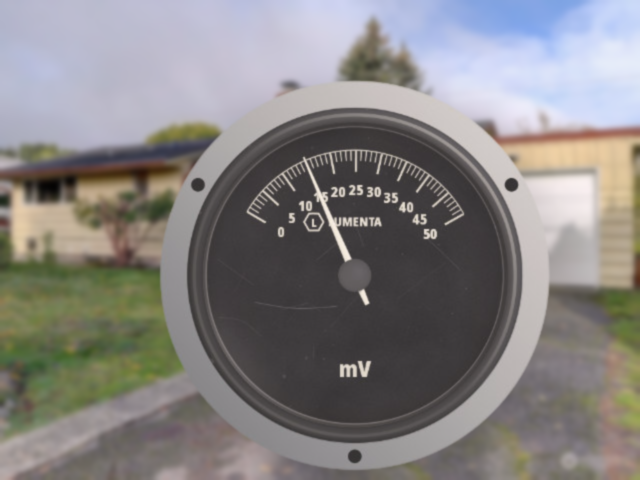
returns value=15 unit=mV
